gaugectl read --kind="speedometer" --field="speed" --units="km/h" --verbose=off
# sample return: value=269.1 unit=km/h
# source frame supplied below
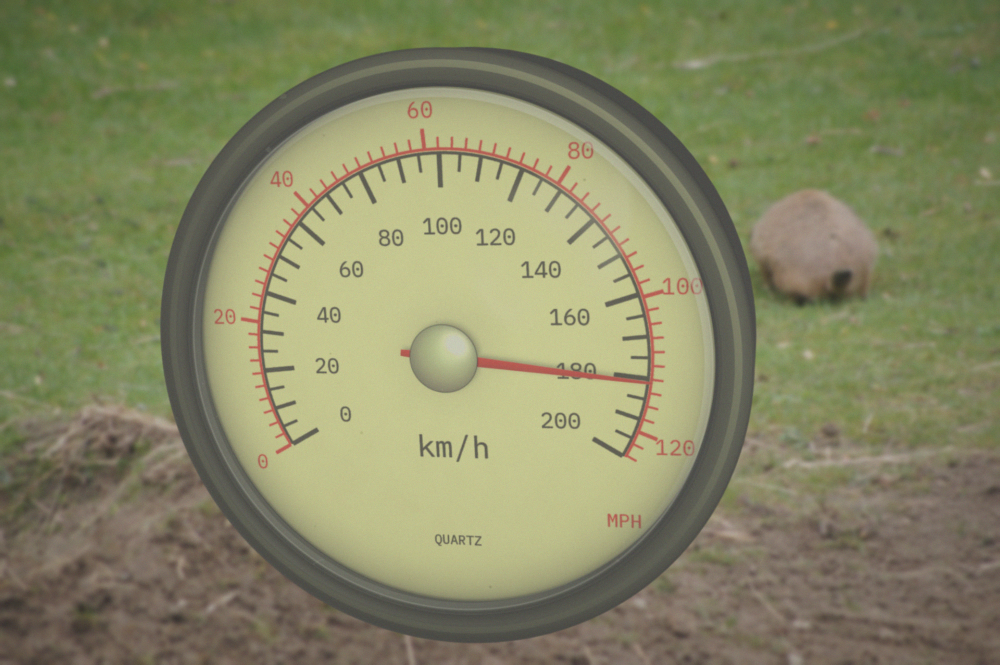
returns value=180 unit=km/h
